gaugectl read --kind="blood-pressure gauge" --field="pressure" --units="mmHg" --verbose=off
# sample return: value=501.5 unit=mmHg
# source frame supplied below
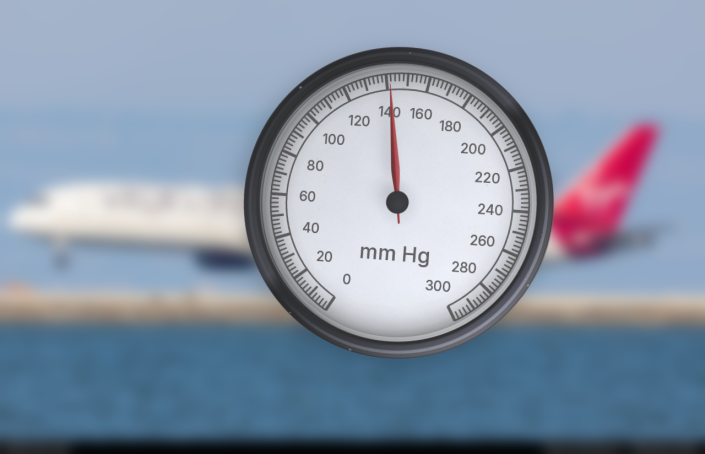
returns value=142 unit=mmHg
